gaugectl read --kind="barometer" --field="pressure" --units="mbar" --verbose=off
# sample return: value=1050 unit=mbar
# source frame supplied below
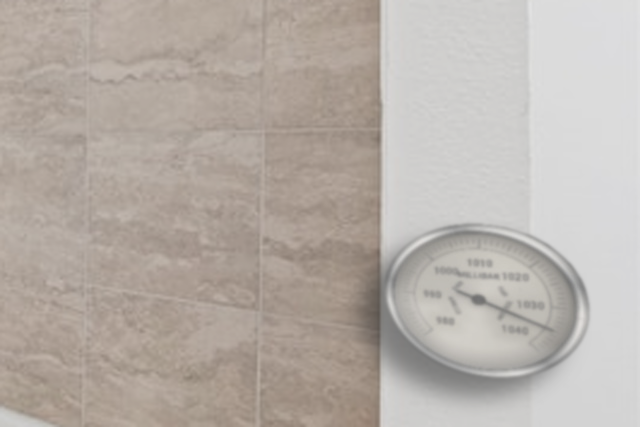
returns value=1035 unit=mbar
